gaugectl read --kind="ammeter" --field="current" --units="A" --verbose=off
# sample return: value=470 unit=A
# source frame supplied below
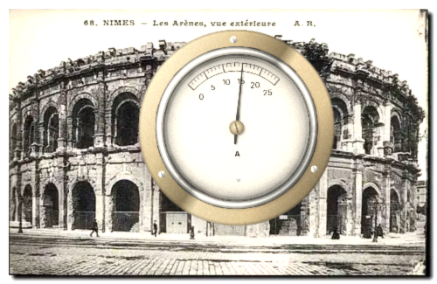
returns value=15 unit=A
